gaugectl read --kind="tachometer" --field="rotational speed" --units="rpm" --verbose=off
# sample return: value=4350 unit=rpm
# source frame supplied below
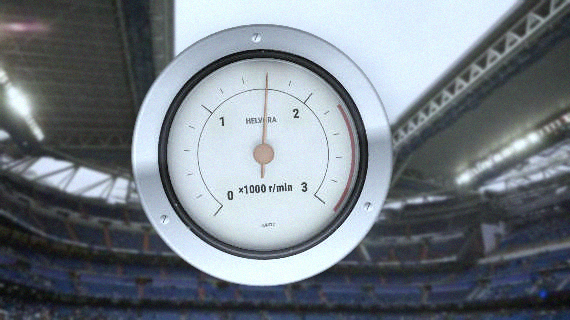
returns value=1600 unit=rpm
